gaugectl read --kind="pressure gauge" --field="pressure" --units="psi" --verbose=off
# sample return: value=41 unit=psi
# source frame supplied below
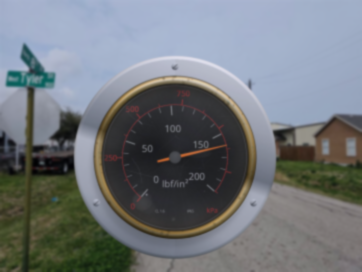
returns value=160 unit=psi
